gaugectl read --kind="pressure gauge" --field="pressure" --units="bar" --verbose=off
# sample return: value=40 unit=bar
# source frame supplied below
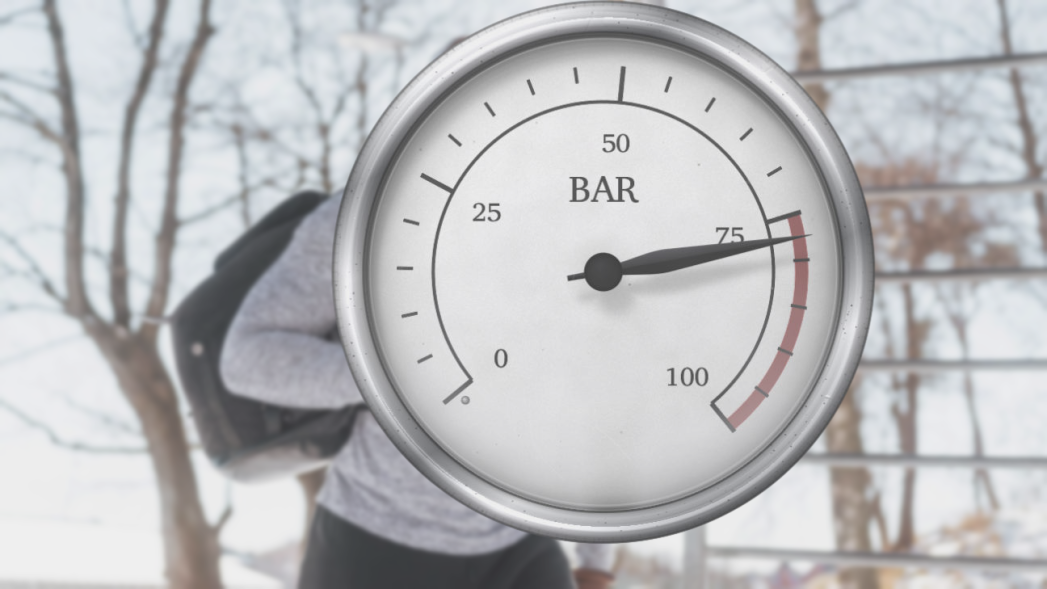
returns value=77.5 unit=bar
